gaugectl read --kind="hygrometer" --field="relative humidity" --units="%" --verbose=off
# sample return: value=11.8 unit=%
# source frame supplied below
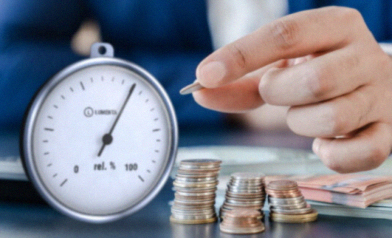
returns value=60 unit=%
